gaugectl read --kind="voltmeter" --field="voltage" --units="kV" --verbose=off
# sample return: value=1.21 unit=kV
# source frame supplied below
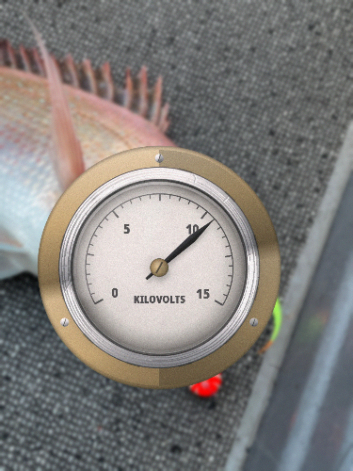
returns value=10.5 unit=kV
